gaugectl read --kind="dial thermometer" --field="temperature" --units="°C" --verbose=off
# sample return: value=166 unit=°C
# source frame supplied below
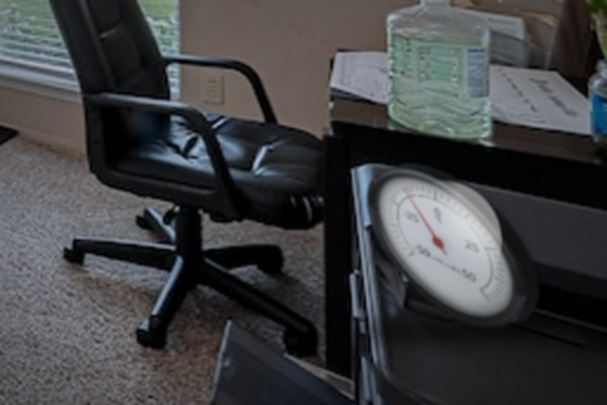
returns value=-12.5 unit=°C
